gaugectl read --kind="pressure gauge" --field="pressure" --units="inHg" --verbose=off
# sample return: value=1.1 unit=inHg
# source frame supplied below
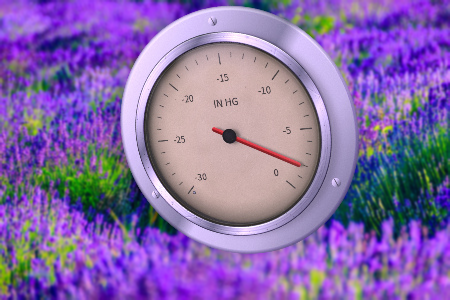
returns value=-2 unit=inHg
